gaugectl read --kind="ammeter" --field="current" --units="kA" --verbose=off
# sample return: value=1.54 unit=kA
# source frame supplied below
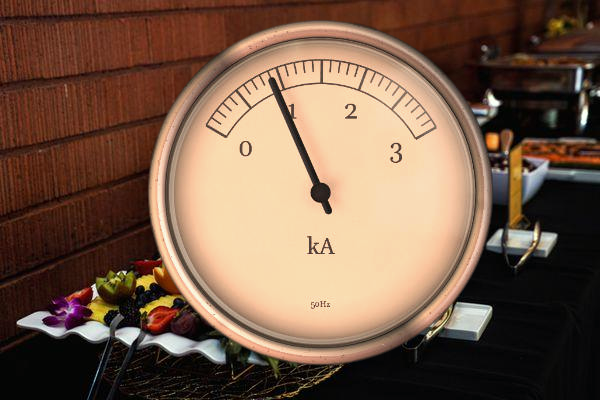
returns value=0.9 unit=kA
